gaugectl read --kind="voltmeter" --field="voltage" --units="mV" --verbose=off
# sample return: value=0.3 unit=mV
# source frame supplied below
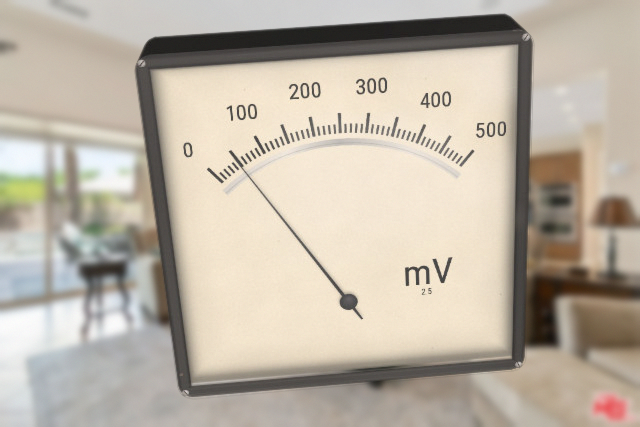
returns value=50 unit=mV
